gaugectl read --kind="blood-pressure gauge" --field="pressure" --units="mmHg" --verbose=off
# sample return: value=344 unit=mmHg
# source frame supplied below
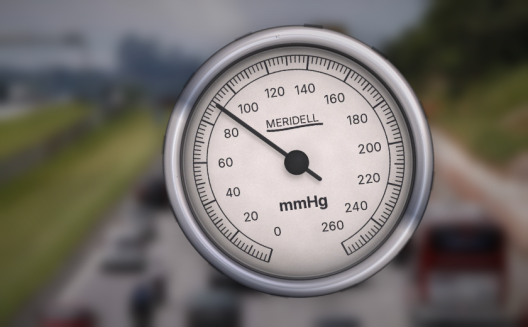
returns value=90 unit=mmHg
